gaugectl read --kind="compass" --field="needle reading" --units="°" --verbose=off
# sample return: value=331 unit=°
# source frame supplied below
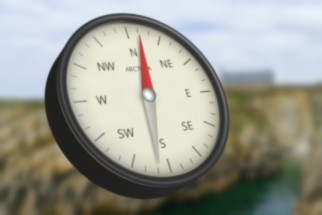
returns value=10 unit=°
